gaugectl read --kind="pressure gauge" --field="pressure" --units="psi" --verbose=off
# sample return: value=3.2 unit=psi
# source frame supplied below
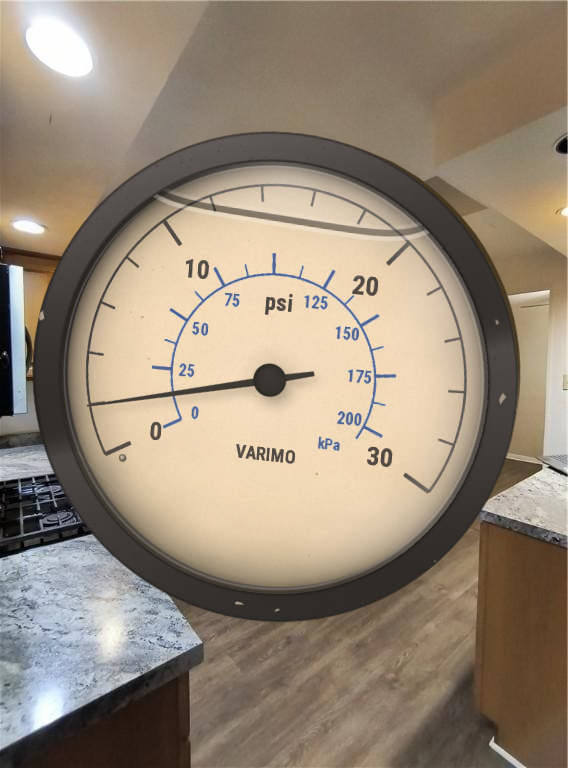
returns value=2 unit=psi
